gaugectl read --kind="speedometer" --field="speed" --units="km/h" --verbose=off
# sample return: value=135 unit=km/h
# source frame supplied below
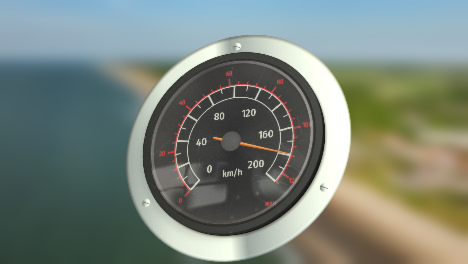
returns value=180 unit=km/h
